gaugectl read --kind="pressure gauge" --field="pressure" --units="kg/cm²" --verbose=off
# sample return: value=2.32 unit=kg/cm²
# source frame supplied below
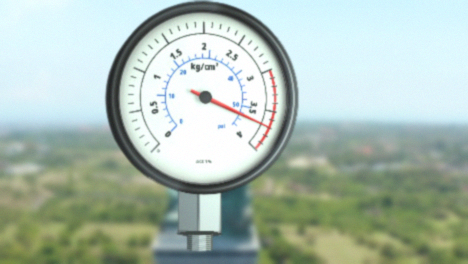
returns value=3.7 unit=kg/cm²
